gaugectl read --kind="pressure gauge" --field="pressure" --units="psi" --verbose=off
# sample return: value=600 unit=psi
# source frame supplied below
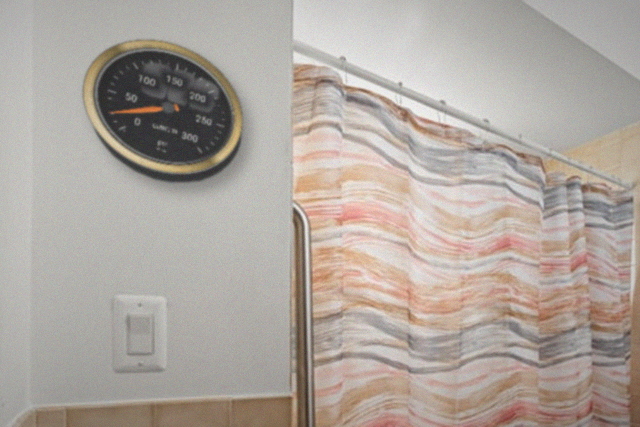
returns value=20 unit=psi
